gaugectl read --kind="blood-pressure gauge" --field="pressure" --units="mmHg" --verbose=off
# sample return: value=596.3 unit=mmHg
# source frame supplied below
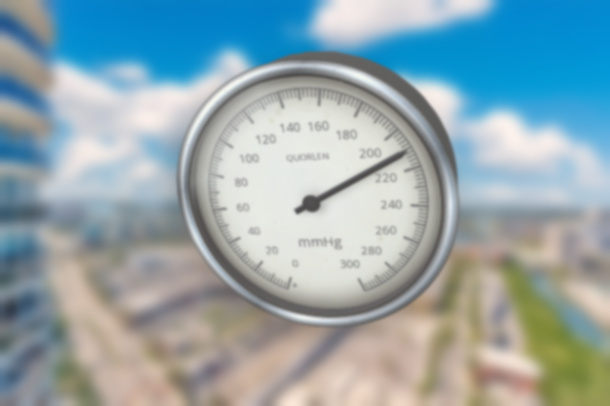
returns value=210 unit=mmHg
